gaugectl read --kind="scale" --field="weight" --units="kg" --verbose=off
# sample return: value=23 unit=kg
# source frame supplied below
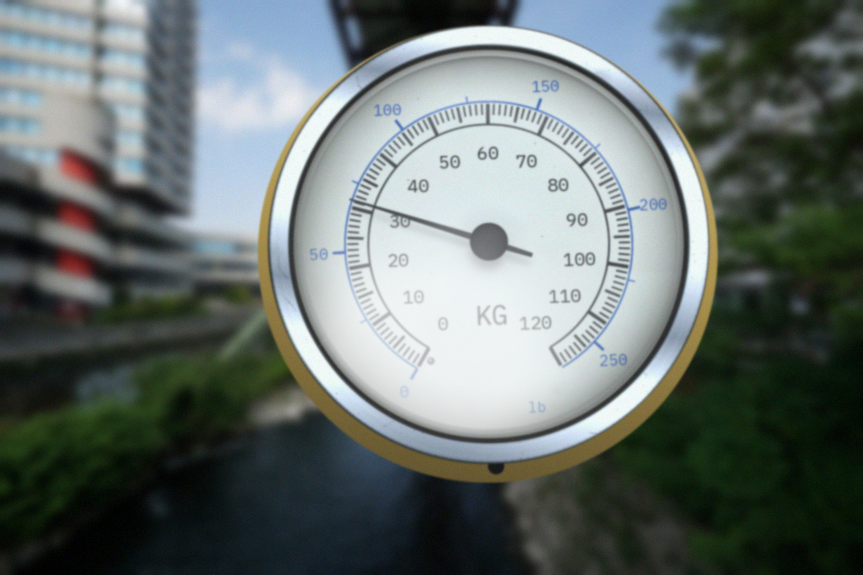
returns value=31 unit=kg
